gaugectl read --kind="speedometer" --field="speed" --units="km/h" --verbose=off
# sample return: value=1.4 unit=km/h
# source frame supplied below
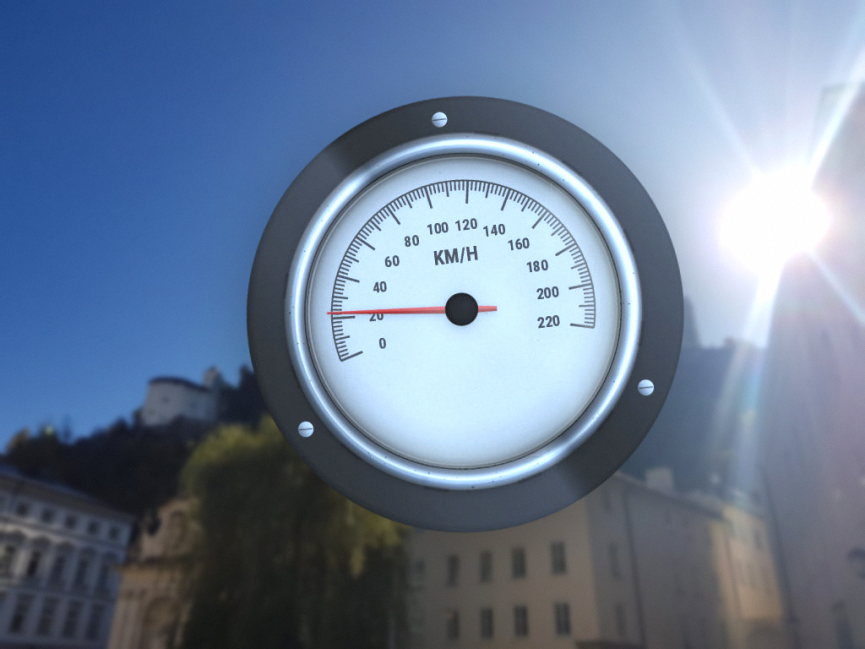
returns value=22 unit=km/h
